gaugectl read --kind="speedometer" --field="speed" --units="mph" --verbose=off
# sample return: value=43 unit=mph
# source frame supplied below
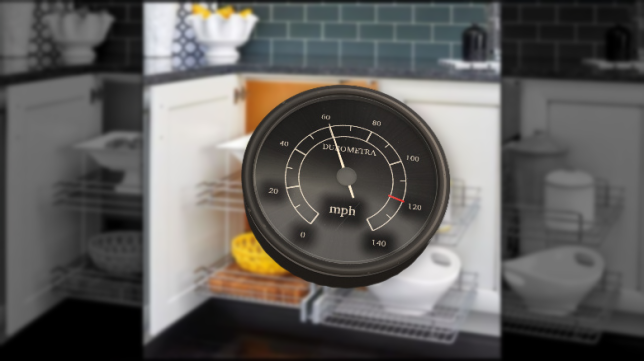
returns value=60 unit=mph
